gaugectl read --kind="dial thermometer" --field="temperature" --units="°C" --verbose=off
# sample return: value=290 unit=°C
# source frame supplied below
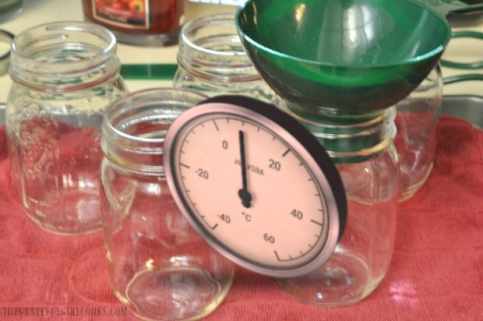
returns value=8 unit=°C
